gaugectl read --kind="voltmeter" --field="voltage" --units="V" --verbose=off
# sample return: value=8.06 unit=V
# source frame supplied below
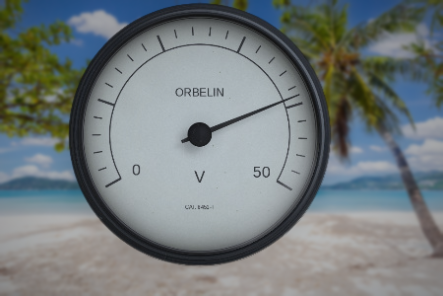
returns value=39 unit=V
